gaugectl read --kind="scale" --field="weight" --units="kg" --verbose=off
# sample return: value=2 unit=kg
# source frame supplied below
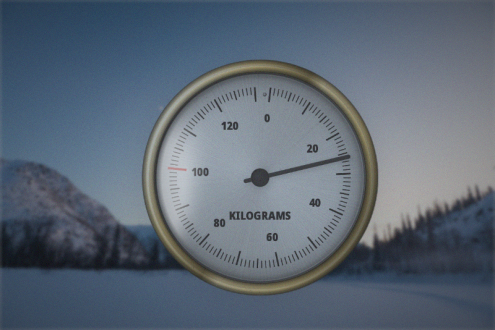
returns value=26 unit=kg
